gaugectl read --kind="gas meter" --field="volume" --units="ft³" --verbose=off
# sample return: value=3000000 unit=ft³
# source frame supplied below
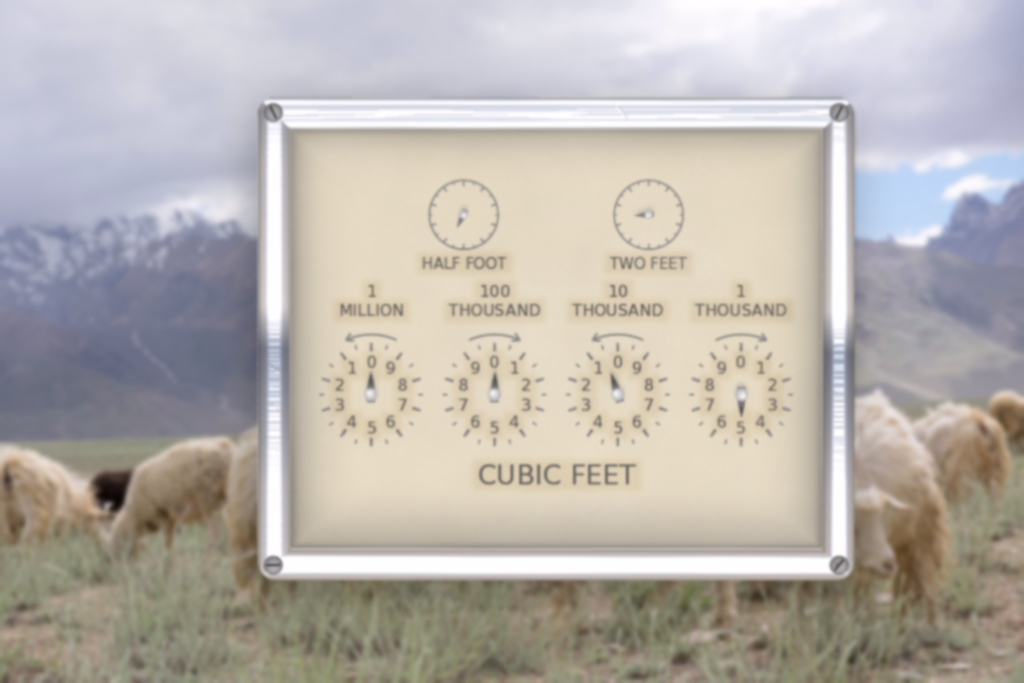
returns value=500 unit=ft³
